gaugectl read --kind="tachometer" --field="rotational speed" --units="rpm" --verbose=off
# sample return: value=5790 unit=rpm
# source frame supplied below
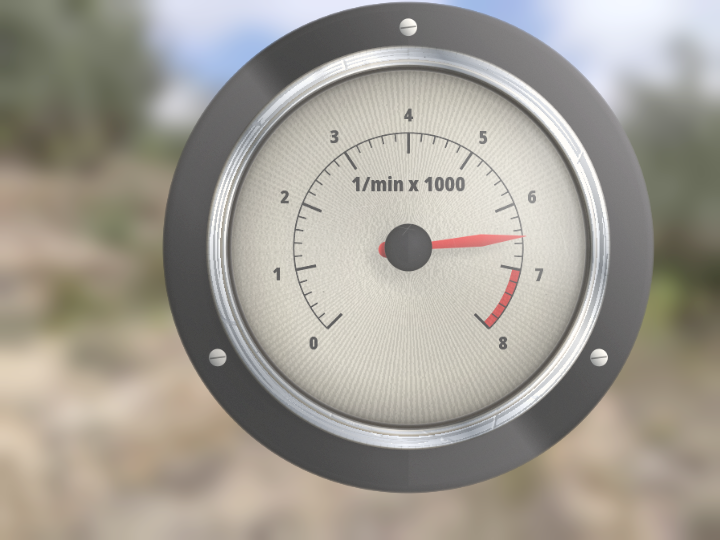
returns value=6500 unit=rpm
